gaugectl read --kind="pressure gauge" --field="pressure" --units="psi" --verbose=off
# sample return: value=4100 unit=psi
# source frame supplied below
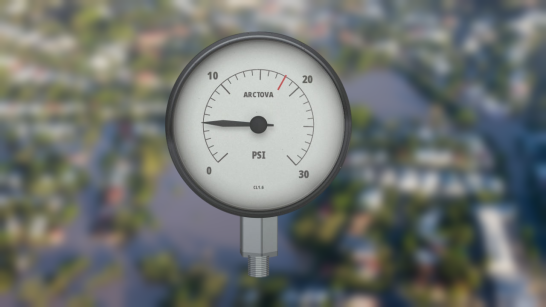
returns value=5 unit=psi
